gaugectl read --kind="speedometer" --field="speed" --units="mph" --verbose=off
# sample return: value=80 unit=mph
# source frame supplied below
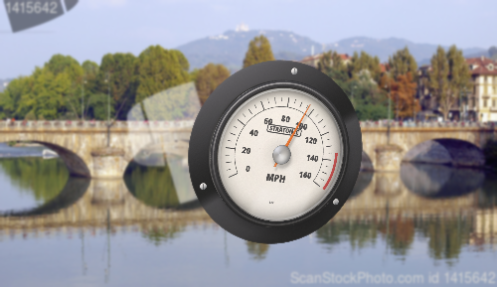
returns value=95 unit=mph
